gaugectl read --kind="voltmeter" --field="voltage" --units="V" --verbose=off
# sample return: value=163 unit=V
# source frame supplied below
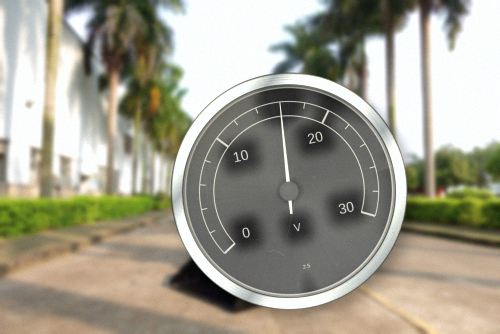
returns value=16 unit=V
